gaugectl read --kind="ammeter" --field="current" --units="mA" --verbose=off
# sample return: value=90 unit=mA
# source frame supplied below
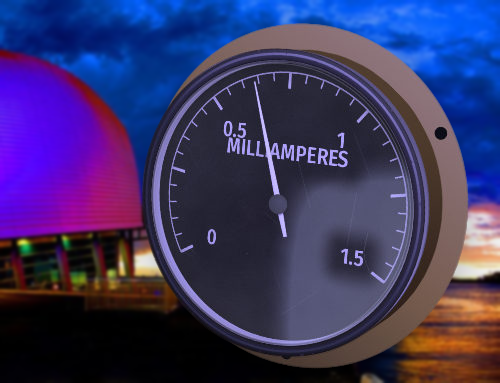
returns value=0.65 unit=mA
